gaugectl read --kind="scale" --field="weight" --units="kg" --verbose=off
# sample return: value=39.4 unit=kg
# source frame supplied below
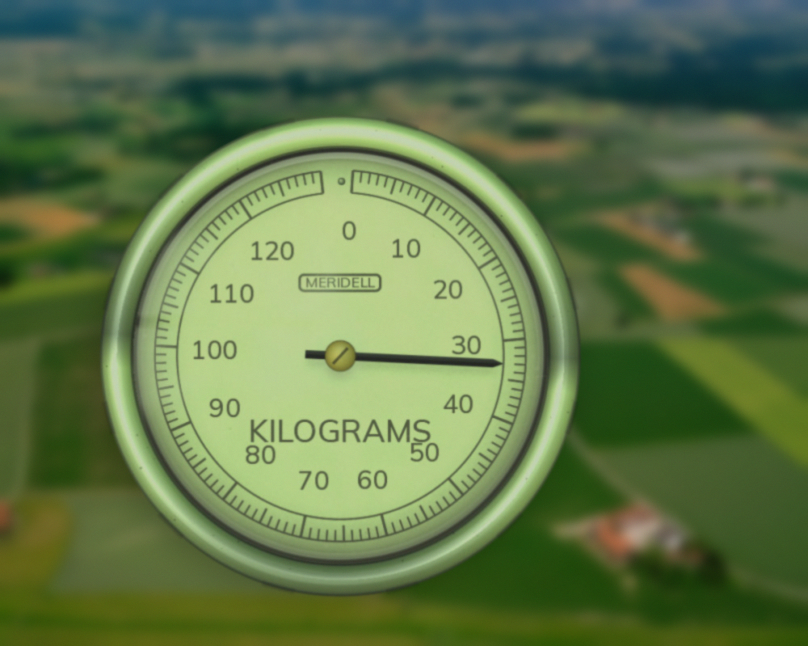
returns value=33 unit=kg
